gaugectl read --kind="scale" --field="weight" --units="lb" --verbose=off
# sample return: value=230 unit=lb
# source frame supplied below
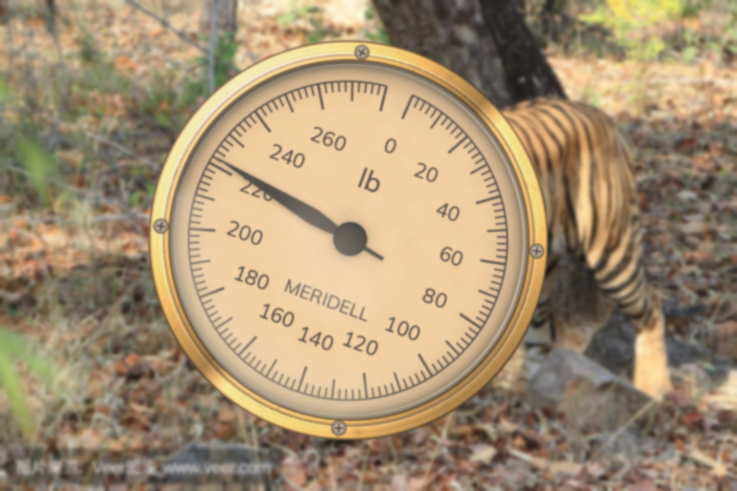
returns value=222 unit=lb
